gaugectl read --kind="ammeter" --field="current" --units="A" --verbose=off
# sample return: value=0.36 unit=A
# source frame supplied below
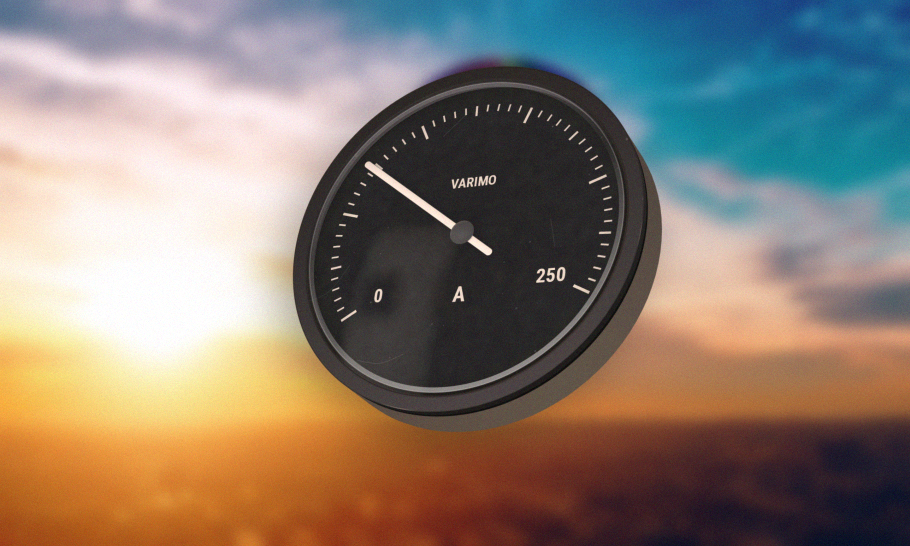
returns value=72.5 unit=A
